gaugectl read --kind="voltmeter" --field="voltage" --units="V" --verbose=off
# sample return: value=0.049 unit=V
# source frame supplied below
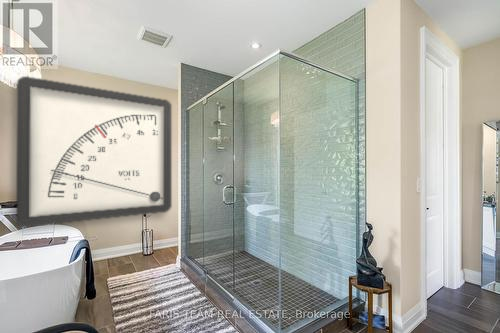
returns value=15 unit=V
